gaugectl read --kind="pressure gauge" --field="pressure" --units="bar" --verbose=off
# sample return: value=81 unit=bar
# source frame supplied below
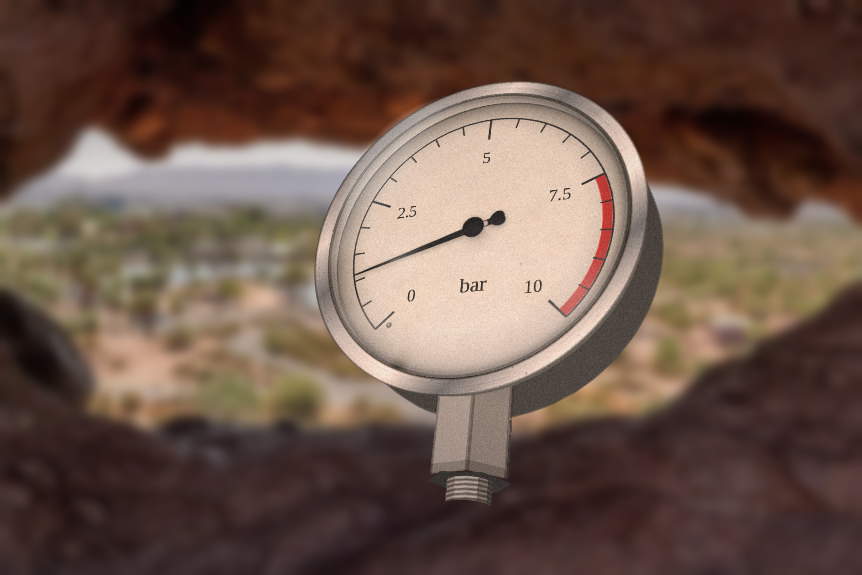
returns value=1 unit=bar
